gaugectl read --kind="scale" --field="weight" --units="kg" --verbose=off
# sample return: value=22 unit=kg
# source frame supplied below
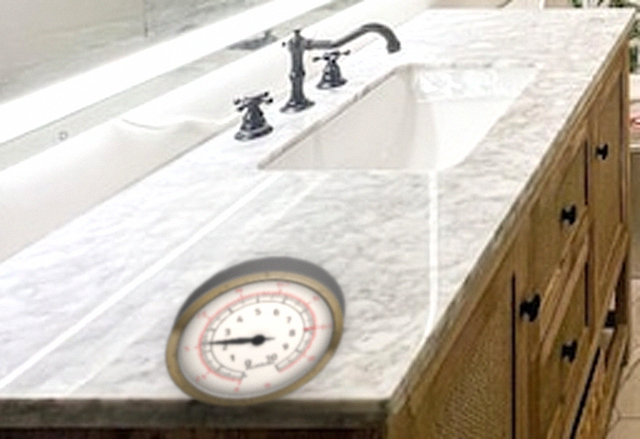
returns value=2.5 unit=kg
